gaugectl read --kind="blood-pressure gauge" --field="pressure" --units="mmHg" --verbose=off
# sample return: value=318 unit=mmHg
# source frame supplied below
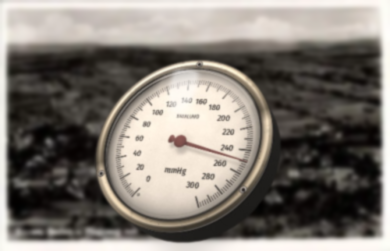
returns value=250 unit=mmHg
